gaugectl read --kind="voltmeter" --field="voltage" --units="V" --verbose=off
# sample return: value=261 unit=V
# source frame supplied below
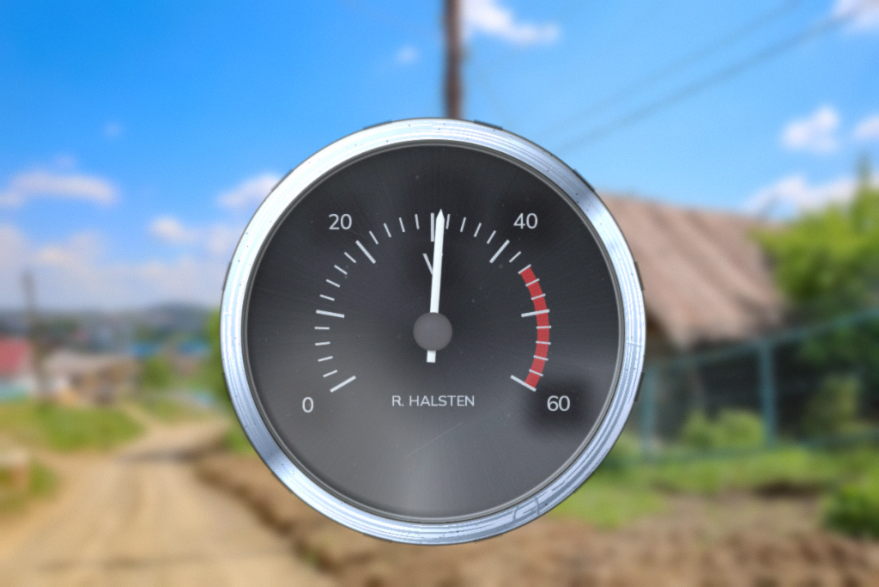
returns value=31 unit=V
